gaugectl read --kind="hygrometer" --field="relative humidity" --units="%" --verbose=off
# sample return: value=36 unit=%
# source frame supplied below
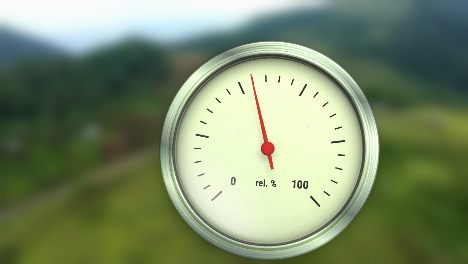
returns value=44 unit=%
